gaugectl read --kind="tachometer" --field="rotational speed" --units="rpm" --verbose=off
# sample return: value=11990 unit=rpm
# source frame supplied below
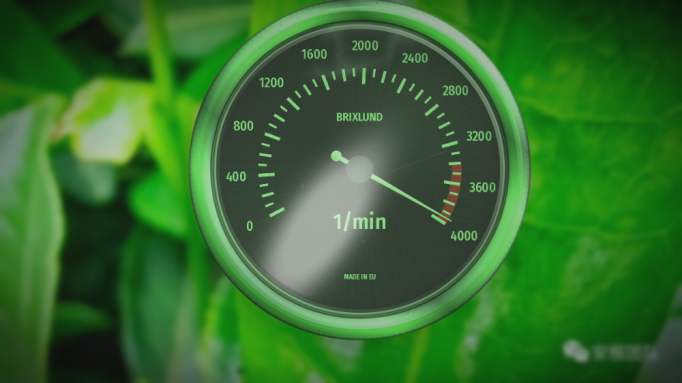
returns value=3950 unit=rpm
